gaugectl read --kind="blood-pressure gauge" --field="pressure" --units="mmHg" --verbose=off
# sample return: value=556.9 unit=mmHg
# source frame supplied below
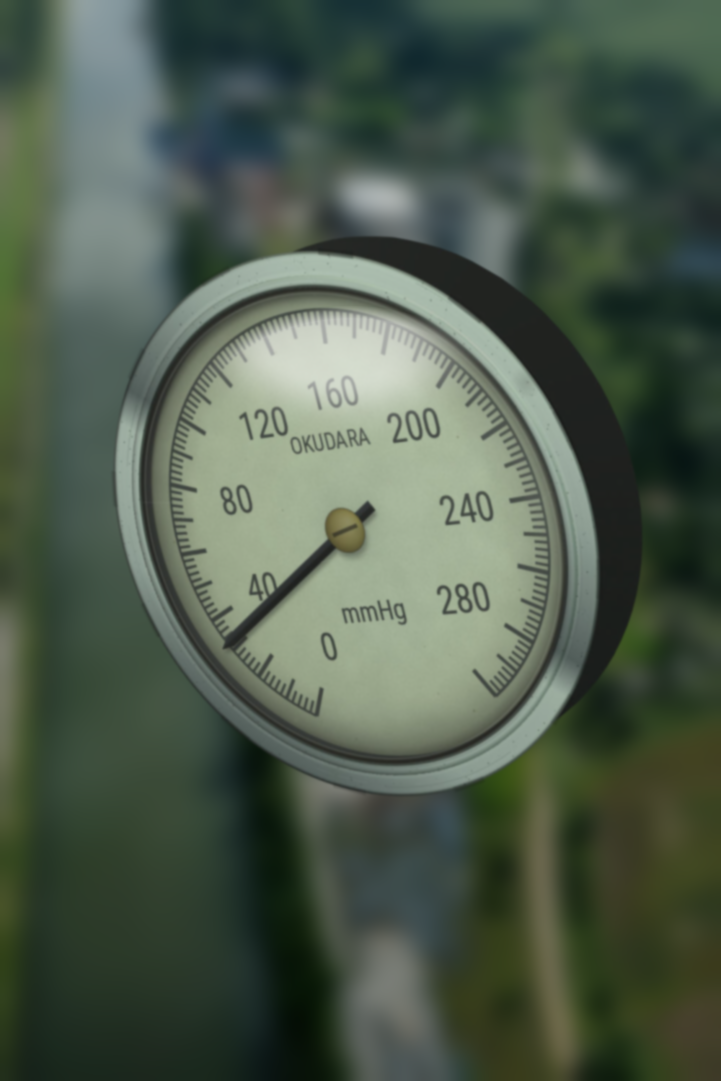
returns value=32 unit=mmHg
